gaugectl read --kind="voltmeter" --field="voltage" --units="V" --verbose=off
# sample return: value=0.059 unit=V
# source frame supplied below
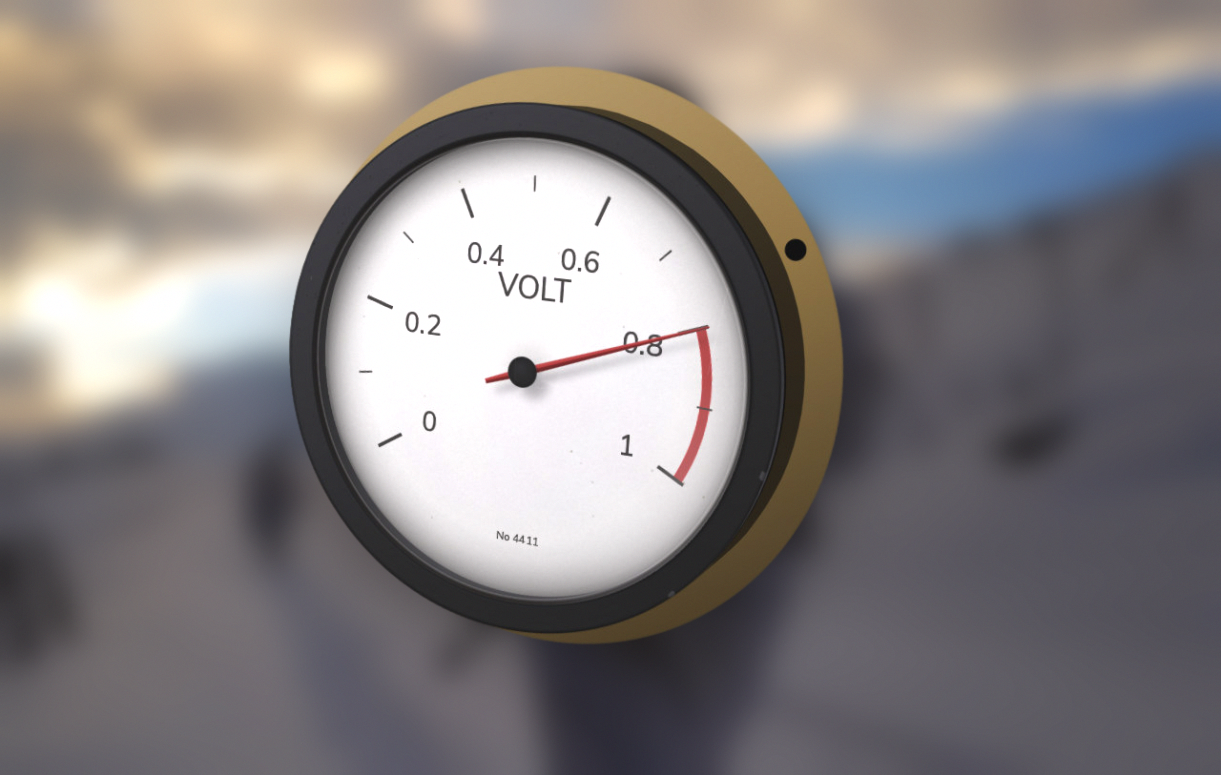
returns value=0.8 unit=V
